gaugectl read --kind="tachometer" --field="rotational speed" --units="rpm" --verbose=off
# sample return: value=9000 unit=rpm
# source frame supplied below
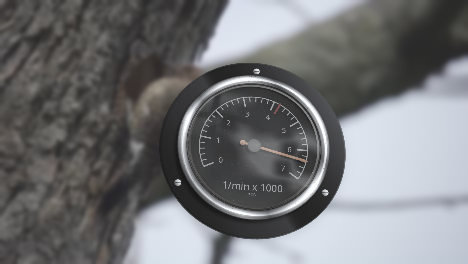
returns value=6400 unit=rpm
